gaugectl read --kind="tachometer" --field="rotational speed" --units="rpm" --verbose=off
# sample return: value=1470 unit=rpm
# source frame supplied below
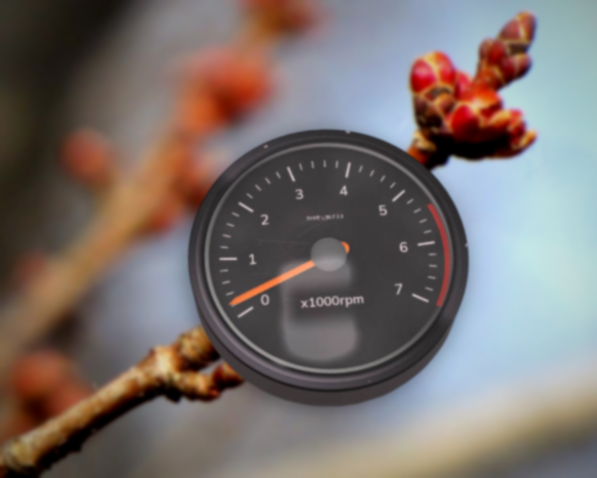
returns value=200 unit=rpm
